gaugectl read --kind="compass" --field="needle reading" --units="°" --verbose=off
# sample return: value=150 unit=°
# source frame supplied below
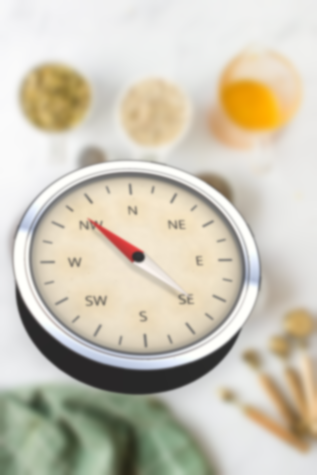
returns value=315 unit=°
